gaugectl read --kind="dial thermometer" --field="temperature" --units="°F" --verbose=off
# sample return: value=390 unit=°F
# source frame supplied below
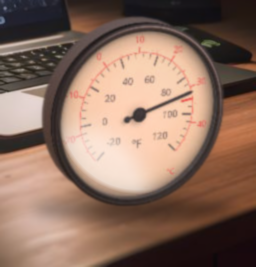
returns value=88 unit=°F
